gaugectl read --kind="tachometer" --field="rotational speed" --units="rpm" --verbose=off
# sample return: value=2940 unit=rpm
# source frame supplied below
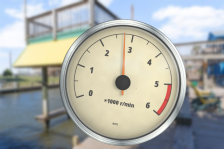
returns value=2750 unit=rpm
